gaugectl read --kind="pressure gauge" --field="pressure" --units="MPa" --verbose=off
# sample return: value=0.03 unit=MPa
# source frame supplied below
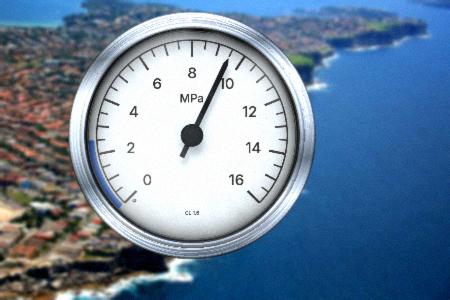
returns value=9.5 unit=MPa
